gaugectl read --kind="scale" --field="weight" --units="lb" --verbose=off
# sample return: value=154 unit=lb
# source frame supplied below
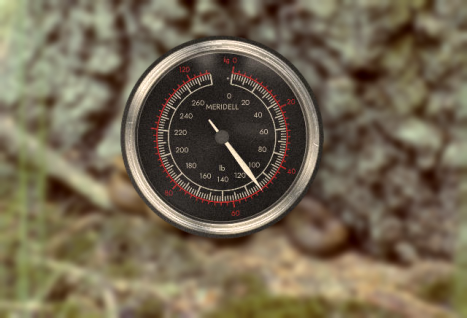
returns value=110 unit=lb
